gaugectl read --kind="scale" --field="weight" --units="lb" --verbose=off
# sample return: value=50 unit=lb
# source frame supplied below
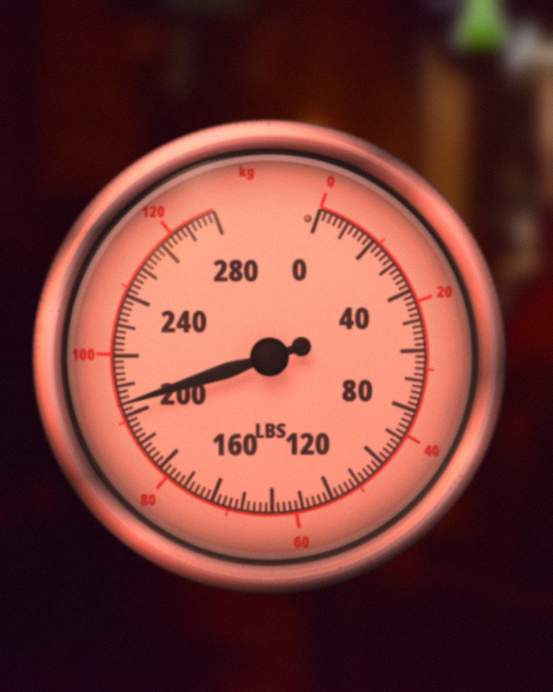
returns value=204 unit=lb
